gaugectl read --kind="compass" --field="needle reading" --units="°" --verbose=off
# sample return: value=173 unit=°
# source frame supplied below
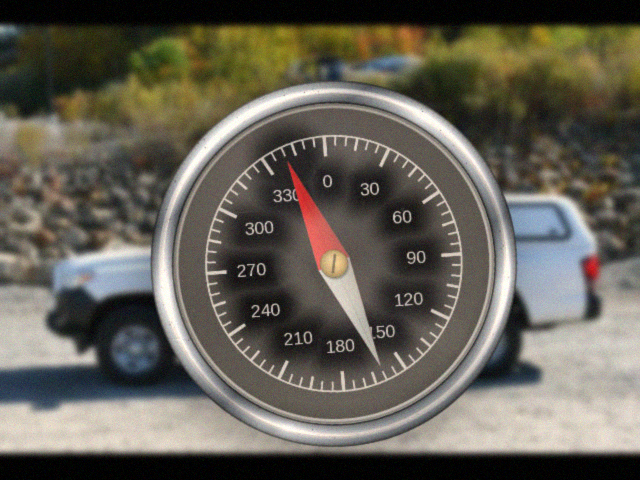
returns value=340 unit=°
